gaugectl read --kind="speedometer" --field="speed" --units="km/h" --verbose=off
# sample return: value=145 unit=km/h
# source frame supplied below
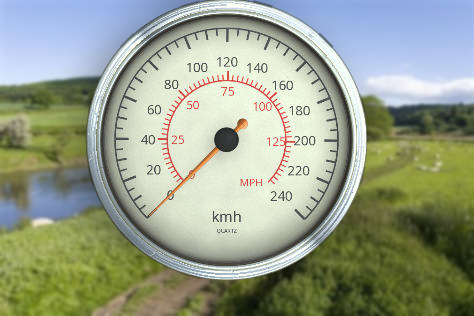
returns value=0 unit=km/h
